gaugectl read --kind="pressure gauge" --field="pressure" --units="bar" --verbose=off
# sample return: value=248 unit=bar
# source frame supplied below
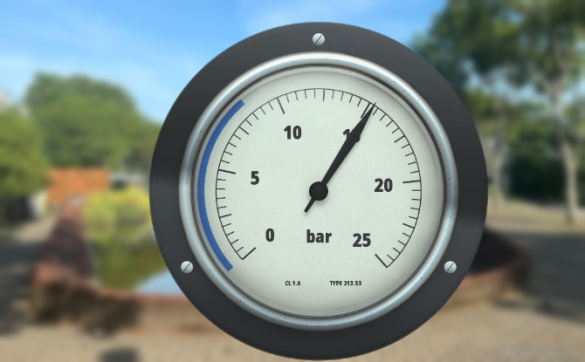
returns value=15.25 unit=bar
